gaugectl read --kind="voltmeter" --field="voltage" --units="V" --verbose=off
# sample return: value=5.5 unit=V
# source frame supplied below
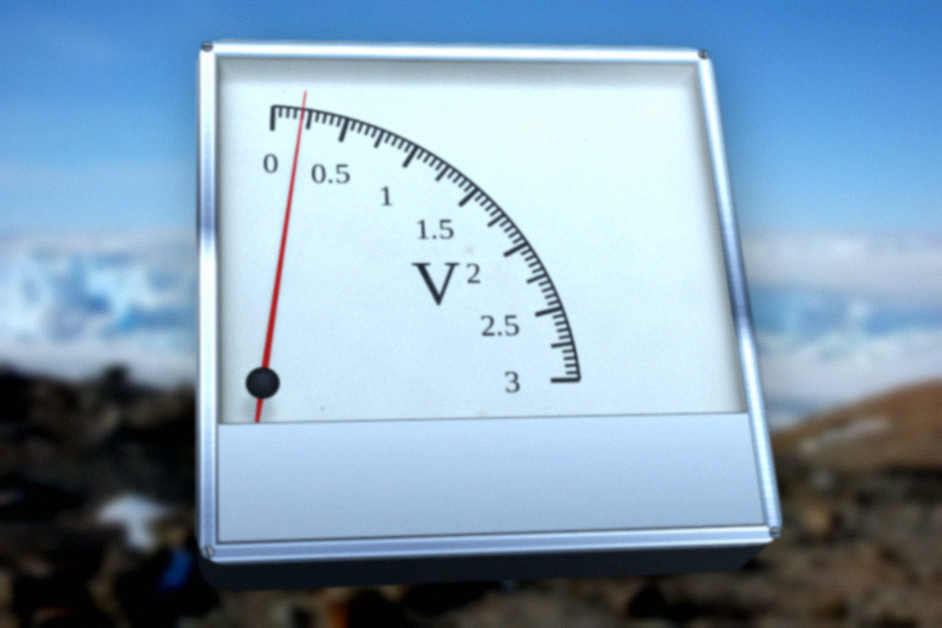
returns value=0.2 unit=V
